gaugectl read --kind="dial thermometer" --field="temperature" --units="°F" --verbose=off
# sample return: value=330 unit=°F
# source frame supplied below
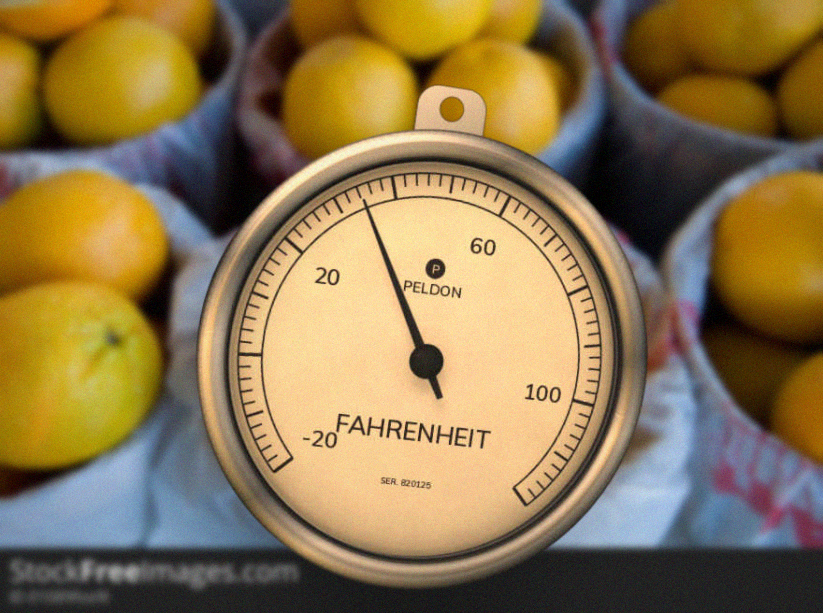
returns value=34 unit=°F
